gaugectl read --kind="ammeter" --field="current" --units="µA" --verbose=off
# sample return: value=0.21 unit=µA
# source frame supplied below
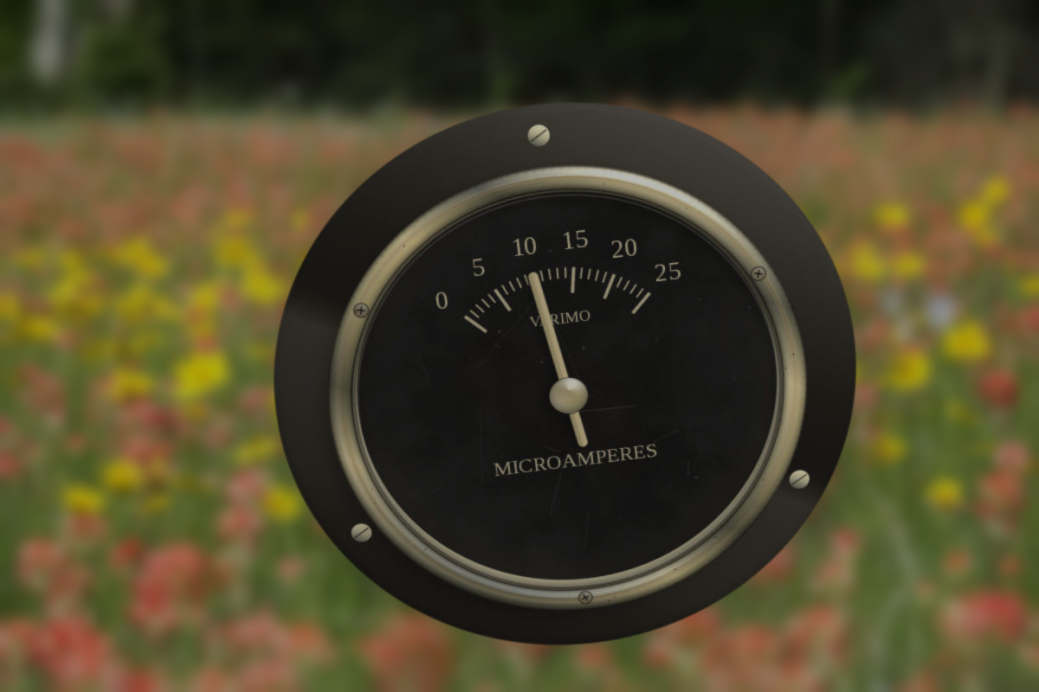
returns value=10 unit=µA
